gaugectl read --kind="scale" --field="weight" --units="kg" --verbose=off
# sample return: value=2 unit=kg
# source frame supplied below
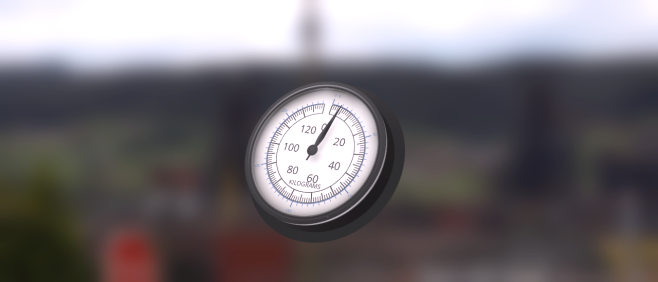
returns value=5 unit=kg
